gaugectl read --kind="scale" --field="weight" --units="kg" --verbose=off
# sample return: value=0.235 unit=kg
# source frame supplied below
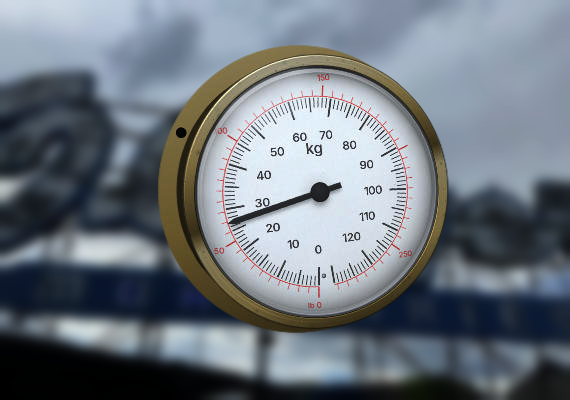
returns value=27 unit=kg
